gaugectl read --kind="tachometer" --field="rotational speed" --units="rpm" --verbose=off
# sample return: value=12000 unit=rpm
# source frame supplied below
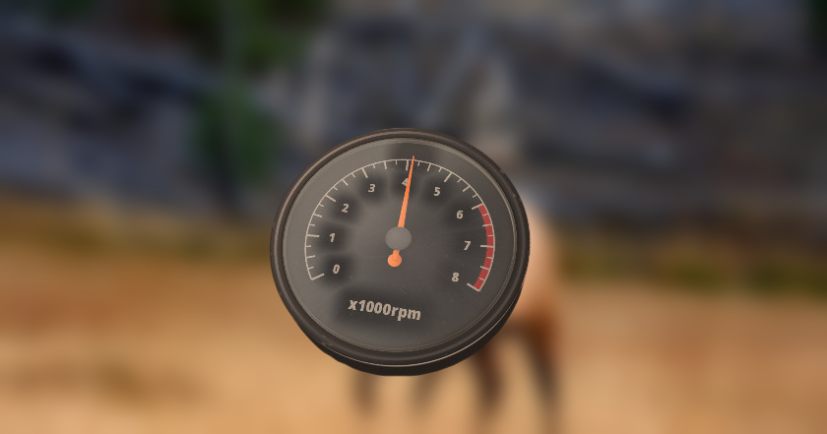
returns value=4125 unit=rpm
